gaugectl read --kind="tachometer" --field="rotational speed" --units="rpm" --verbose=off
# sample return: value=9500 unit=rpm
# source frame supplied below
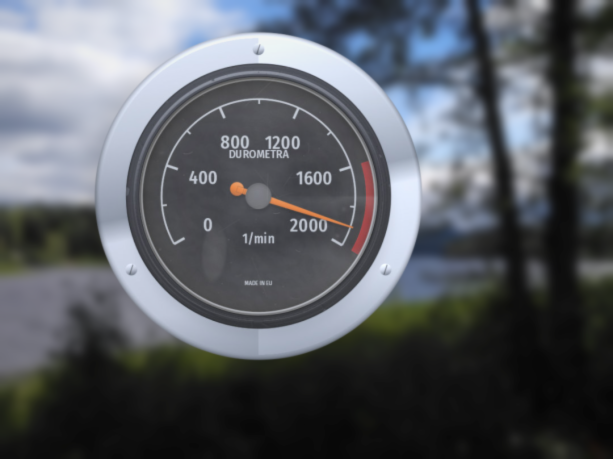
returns value=1900 unit=rpm
